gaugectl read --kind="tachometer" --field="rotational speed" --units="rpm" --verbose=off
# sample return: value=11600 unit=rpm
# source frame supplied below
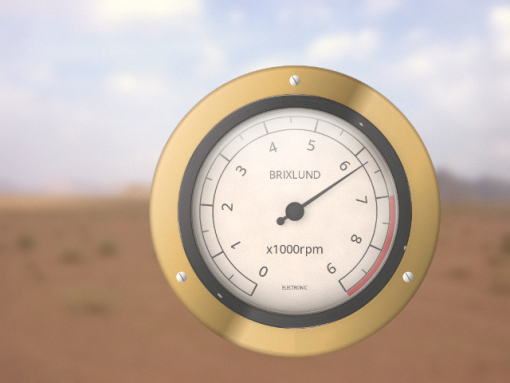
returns value=6250 unit=rpm
